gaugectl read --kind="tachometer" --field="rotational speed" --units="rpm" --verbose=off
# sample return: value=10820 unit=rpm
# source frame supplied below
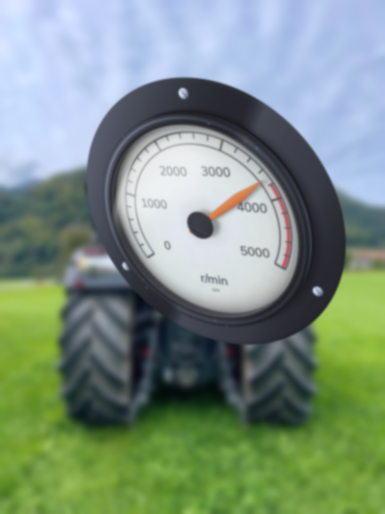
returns value=3700 unit=rpm
